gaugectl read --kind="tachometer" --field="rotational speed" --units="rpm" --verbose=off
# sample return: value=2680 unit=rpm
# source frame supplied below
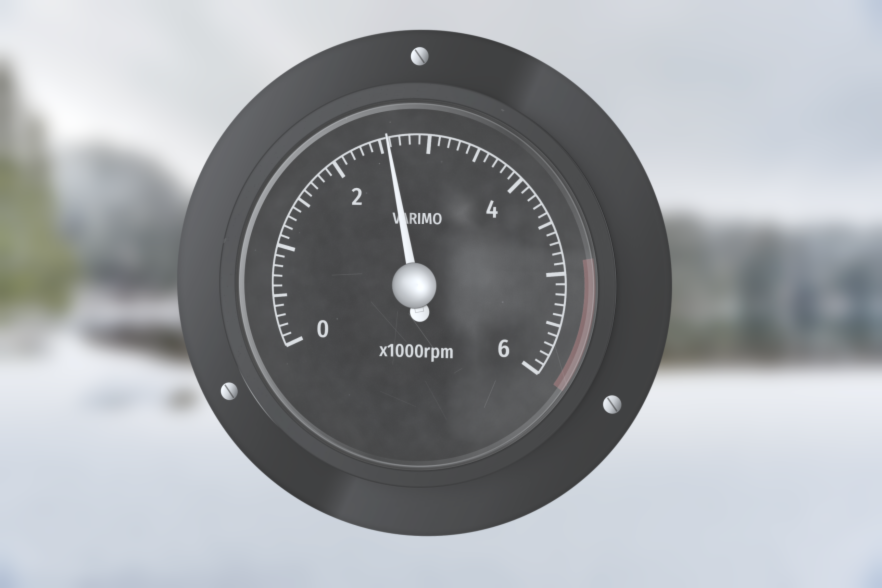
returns value=2600 unit=rpm
